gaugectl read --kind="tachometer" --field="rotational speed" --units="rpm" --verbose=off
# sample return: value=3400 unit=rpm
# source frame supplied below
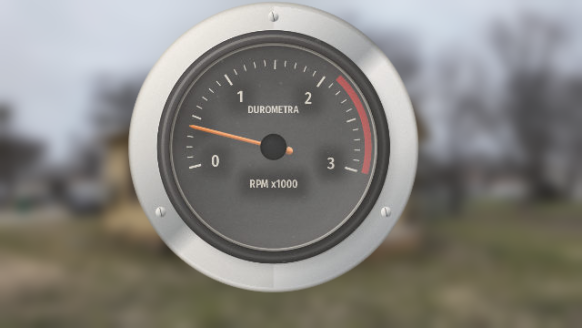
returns value=400 unit=rpm
